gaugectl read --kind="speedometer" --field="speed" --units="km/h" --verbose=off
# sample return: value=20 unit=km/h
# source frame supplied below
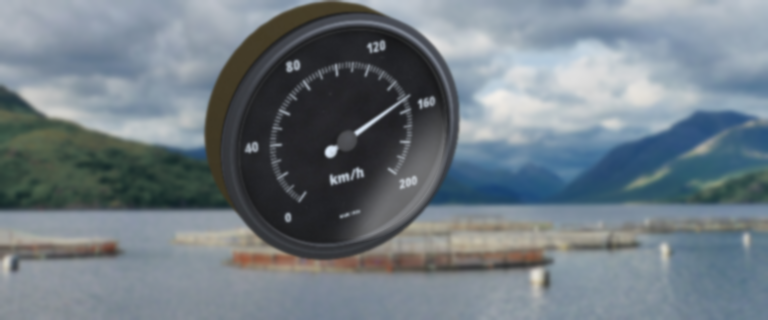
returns value=150 unit=km/h
